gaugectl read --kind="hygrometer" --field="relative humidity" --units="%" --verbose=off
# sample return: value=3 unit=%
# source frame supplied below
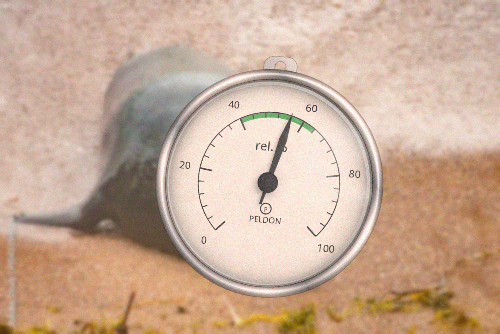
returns value=56 unit=%
